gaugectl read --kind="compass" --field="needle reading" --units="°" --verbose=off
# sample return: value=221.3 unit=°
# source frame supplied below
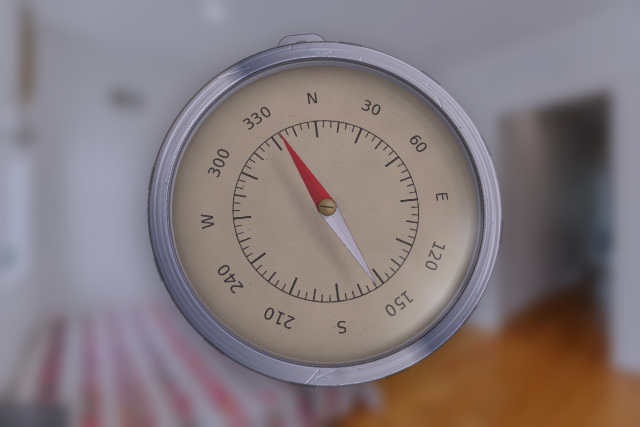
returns value=335 unit=°
